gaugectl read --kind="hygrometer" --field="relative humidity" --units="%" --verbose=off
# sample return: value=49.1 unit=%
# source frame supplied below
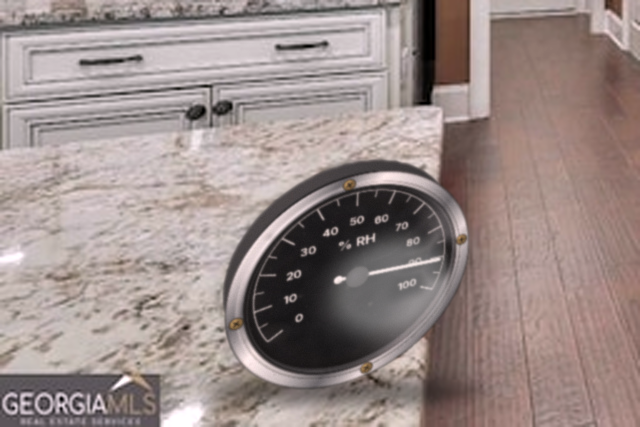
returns value=90 unit=%
